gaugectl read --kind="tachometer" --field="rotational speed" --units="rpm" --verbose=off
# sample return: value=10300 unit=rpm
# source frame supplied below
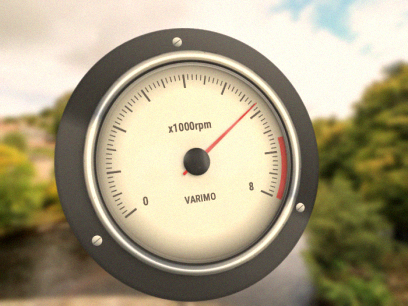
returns value=5800 unit=rpm
